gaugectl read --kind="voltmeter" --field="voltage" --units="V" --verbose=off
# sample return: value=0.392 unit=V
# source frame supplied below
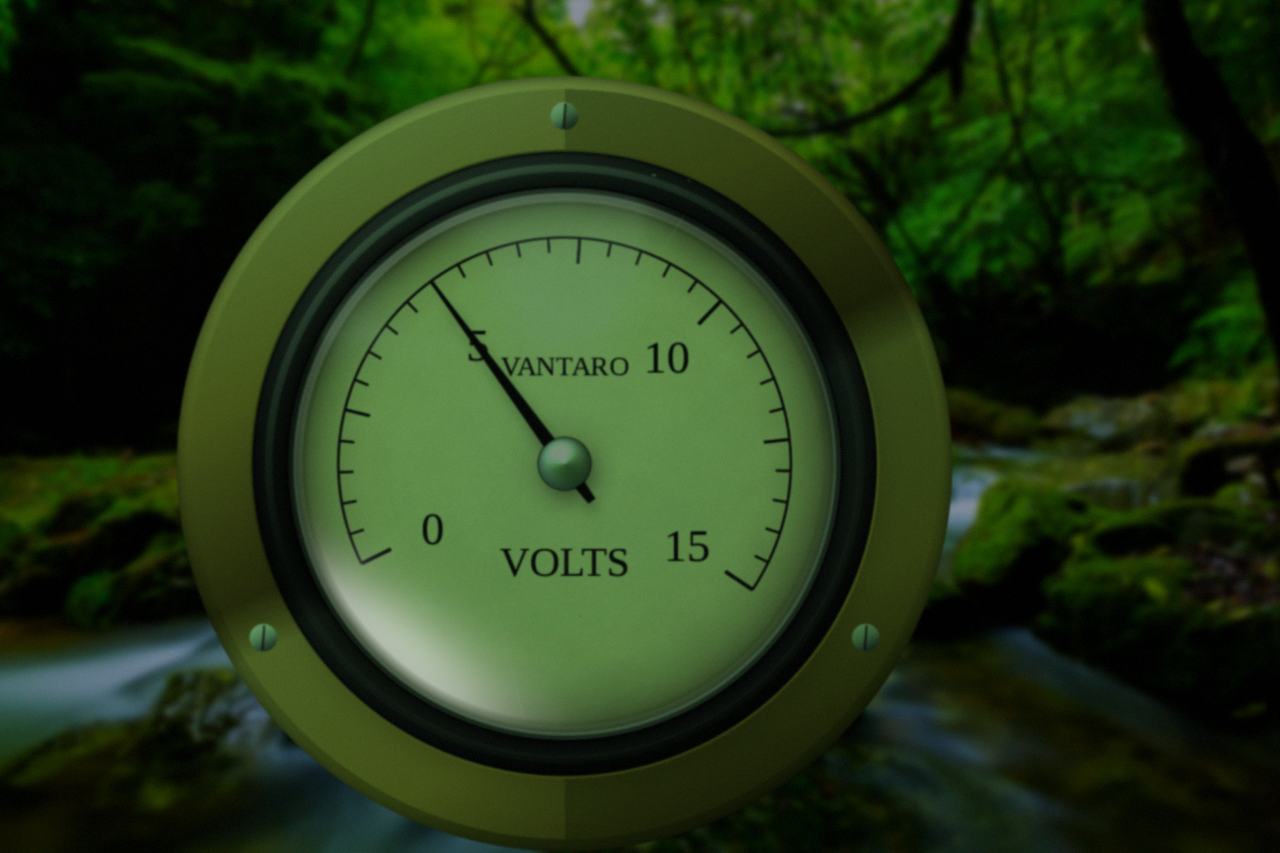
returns value=5 unit=V
